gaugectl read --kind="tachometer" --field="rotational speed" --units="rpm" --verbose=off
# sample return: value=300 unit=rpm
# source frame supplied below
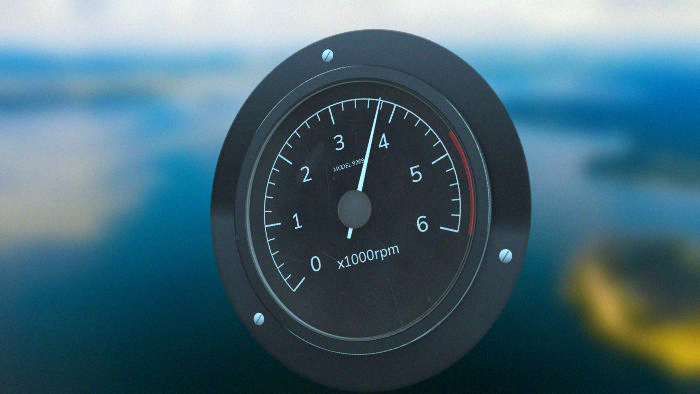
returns value=3800 unit=rpm
